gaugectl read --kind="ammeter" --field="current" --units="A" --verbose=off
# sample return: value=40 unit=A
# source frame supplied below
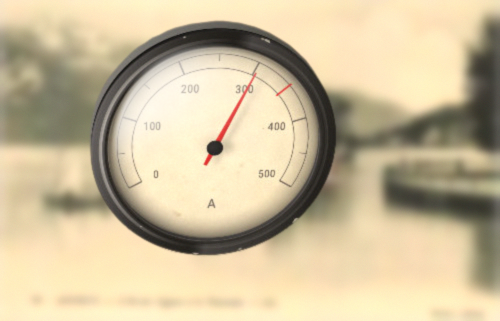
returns value=300 unit=A
